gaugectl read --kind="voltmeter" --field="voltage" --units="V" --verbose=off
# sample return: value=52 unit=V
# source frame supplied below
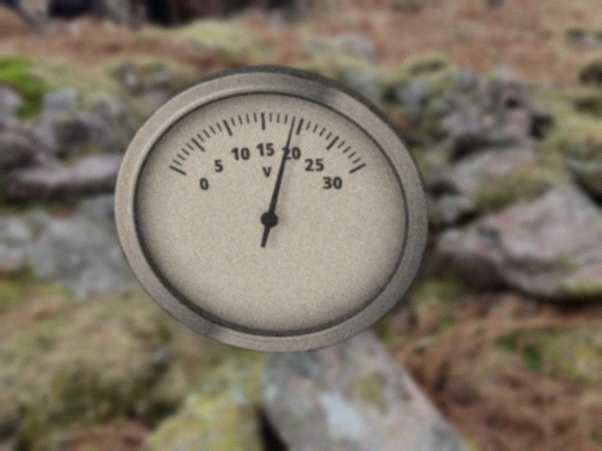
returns value=19 unit=V
